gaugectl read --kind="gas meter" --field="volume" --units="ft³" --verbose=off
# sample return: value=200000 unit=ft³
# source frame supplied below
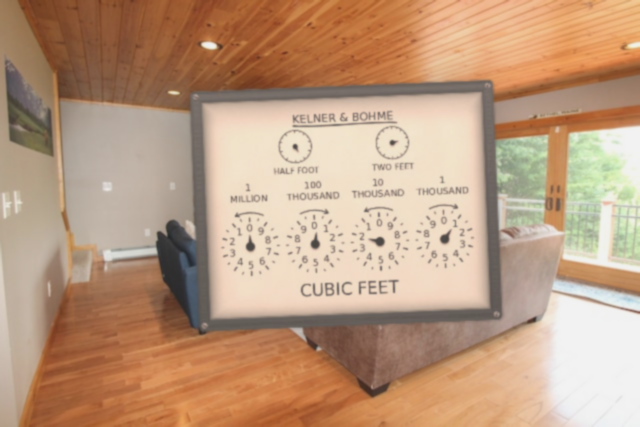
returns value=2100 unit=ft³
